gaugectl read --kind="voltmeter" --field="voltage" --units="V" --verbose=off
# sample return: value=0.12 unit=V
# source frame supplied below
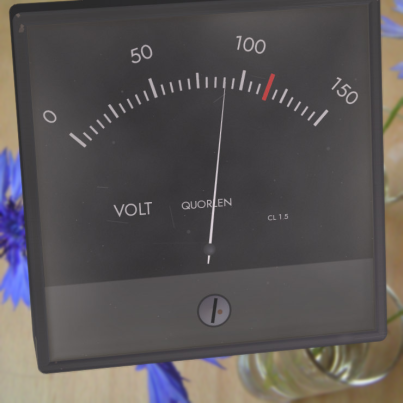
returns value=90 unit=V
